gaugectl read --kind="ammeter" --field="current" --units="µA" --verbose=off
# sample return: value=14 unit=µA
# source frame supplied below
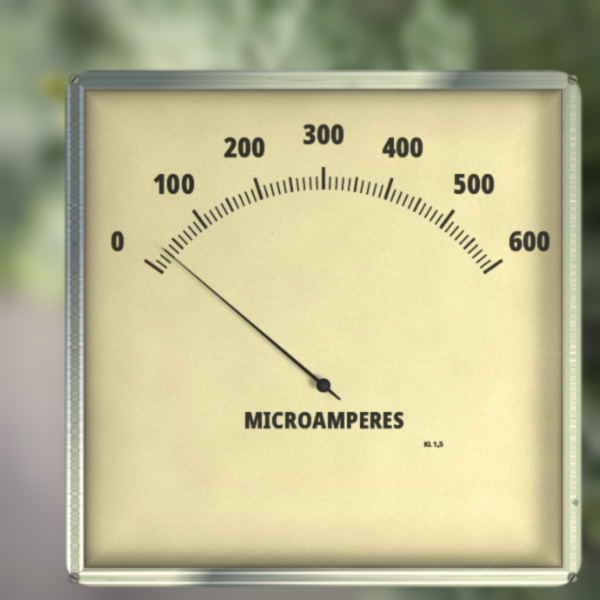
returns value=30 unit=µA
